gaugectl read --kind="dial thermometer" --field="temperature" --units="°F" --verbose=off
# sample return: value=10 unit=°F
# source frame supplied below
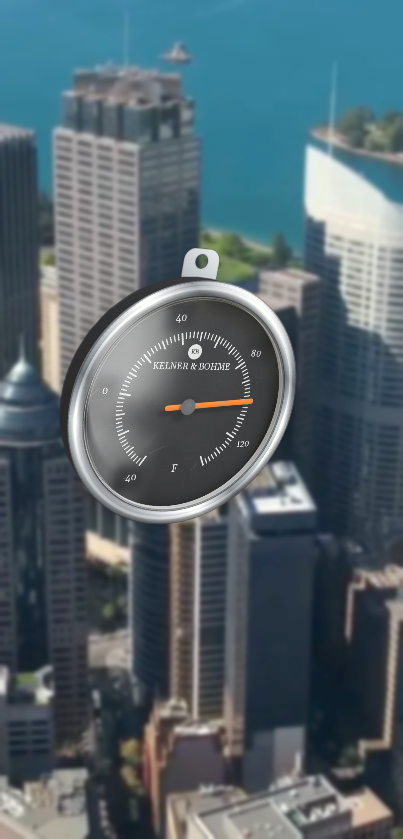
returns value=100 unit=°F
